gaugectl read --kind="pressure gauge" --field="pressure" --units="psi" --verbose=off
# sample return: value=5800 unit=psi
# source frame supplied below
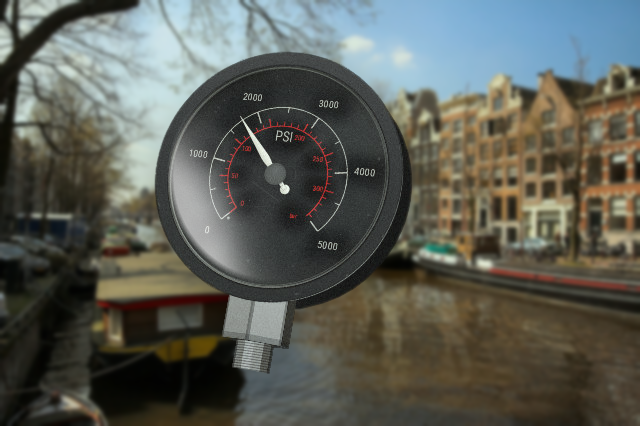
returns value=1750 unit=psi
